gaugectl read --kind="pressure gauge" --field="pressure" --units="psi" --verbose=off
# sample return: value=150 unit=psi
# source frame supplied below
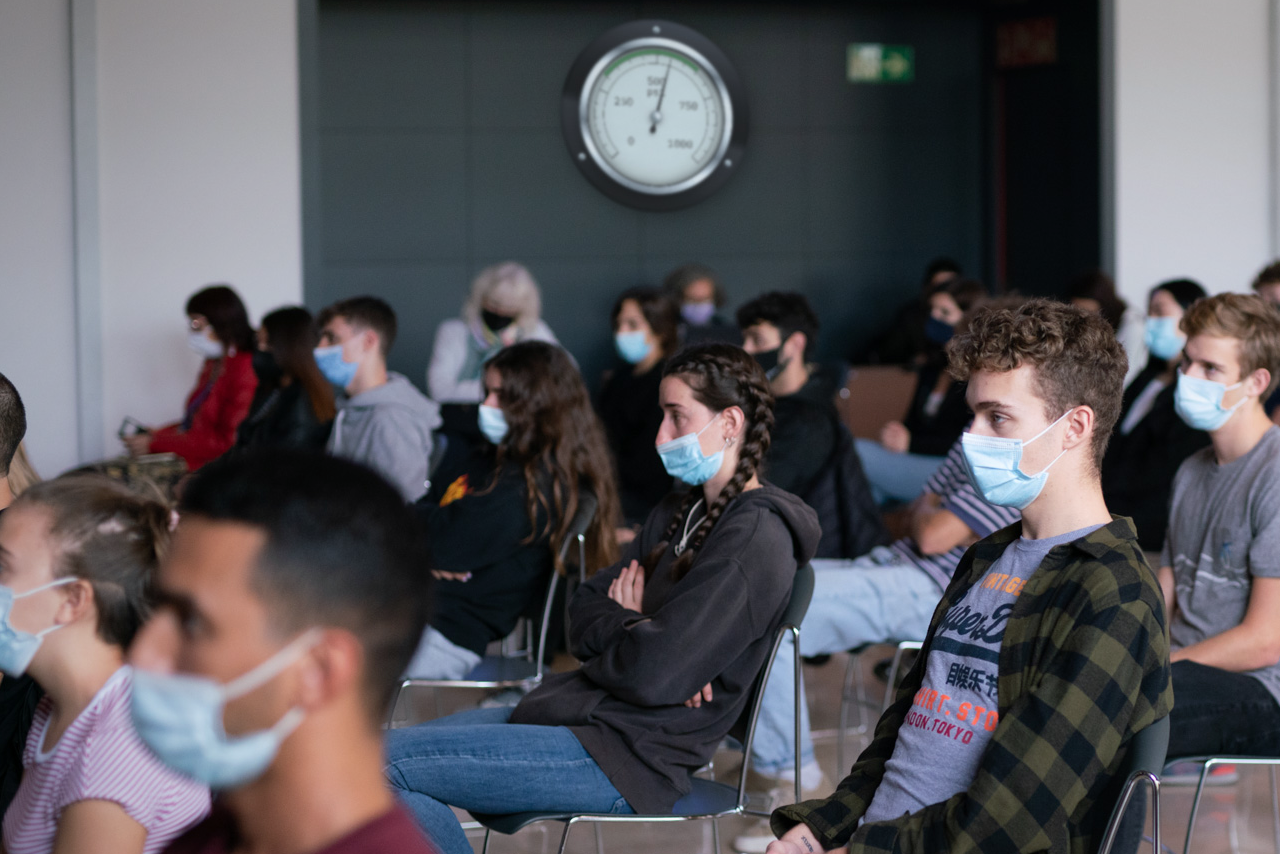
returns value=550 unit=psi
